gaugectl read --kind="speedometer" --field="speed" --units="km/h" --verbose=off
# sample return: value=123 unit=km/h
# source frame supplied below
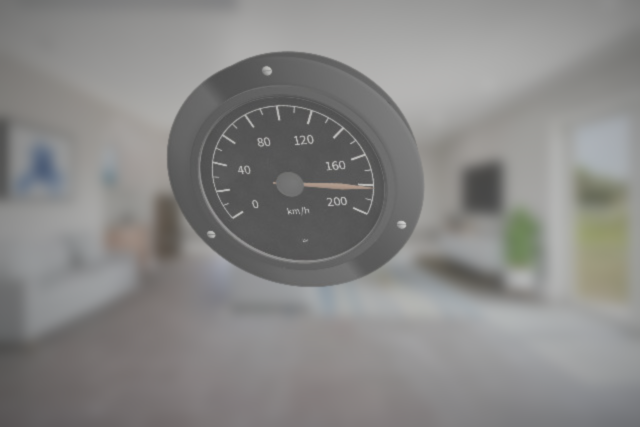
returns value=180 unit=km/h
